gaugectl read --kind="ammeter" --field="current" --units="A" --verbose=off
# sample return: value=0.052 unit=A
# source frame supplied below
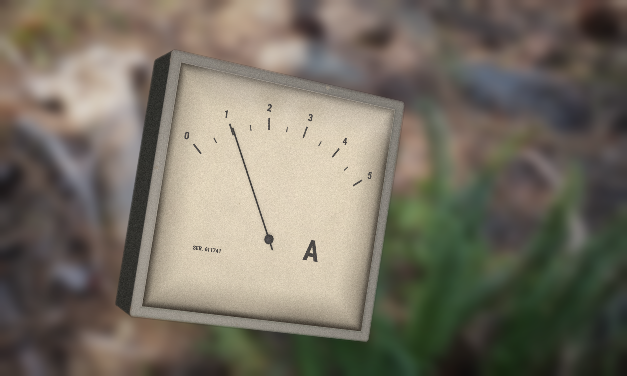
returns value=1 unit=A
